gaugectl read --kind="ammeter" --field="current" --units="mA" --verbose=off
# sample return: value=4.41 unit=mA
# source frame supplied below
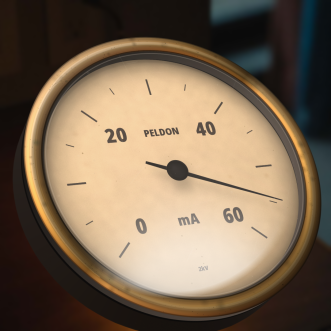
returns value=55 unit=mA
